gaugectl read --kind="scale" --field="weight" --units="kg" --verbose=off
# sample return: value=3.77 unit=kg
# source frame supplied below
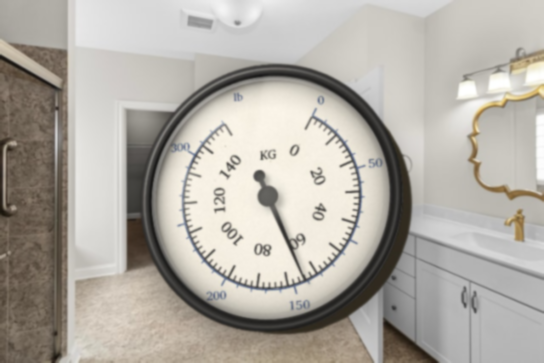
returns value=64 unit=kg
